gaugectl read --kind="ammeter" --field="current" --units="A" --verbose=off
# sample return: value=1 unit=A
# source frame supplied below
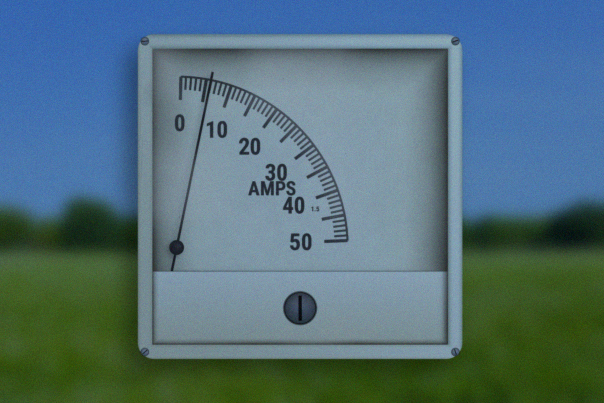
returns value=6 unit=A
